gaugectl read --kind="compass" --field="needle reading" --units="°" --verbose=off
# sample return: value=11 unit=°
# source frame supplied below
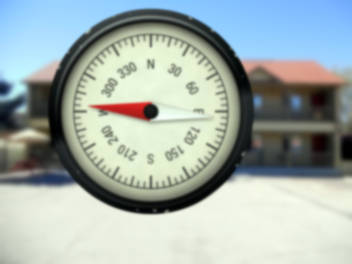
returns value=275 unit=°
